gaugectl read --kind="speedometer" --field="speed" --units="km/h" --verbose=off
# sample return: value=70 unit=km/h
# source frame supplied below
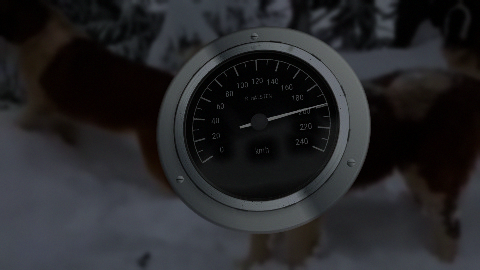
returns value=200 unit=km/h
